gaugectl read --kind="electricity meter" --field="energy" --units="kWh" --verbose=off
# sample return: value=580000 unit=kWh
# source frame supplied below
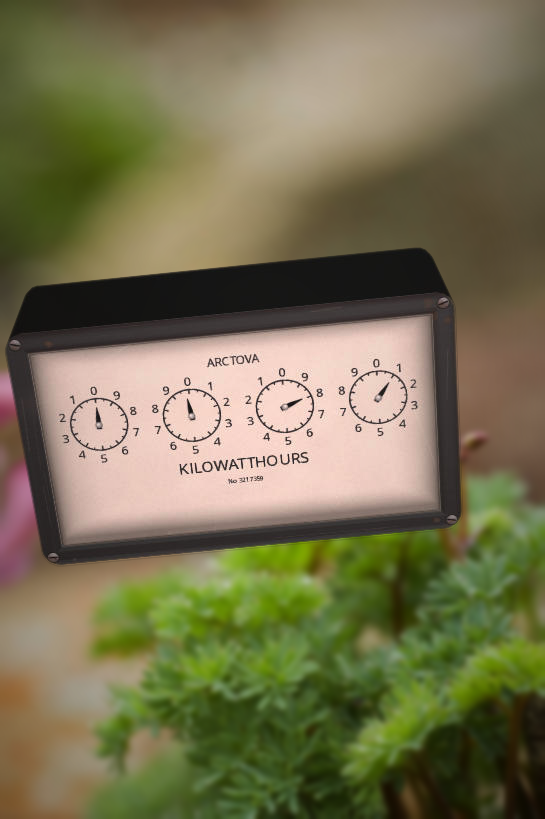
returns value=9981 unit=kWh
